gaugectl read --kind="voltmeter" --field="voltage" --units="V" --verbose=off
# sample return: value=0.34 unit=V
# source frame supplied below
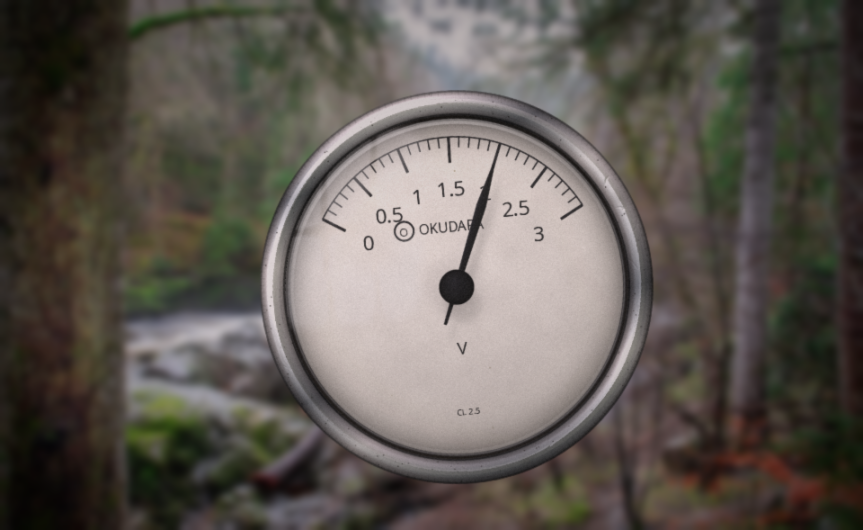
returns value=2 unit=V
